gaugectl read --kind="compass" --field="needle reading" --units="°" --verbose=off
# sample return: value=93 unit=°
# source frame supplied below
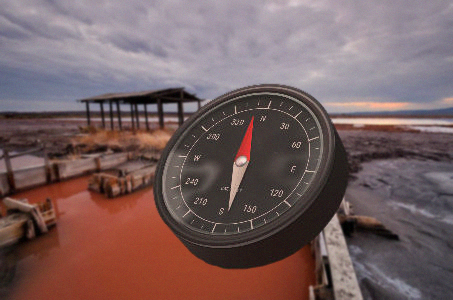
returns value=350 unit=°
